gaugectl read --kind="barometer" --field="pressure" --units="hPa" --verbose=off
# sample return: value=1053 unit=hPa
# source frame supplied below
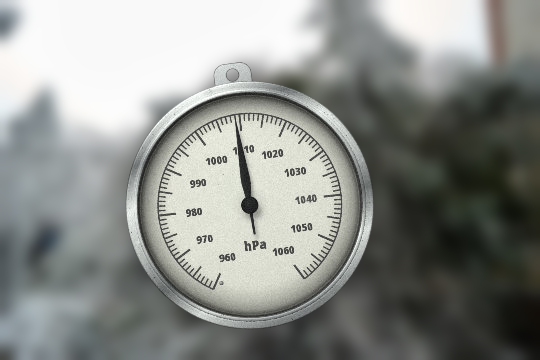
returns value=1009 unit=hPa
